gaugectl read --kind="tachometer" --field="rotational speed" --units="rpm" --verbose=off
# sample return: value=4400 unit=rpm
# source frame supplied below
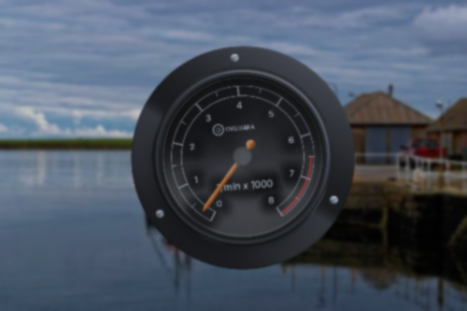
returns value=250 unit=rpm
